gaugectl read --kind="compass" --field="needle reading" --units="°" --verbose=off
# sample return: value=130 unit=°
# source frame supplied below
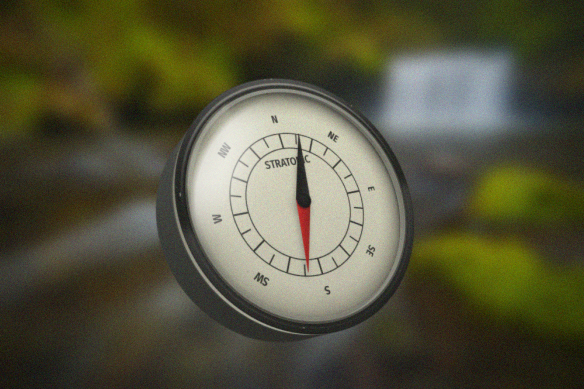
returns value=195 unit=°
